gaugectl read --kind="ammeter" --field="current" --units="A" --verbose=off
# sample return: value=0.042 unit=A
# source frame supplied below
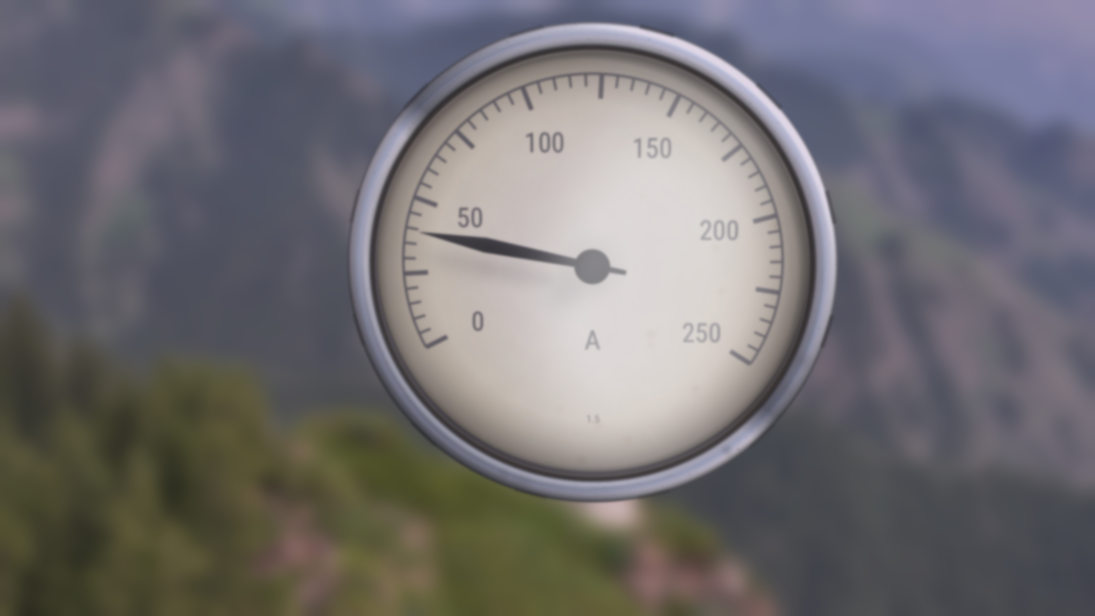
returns value=40 unit=A
